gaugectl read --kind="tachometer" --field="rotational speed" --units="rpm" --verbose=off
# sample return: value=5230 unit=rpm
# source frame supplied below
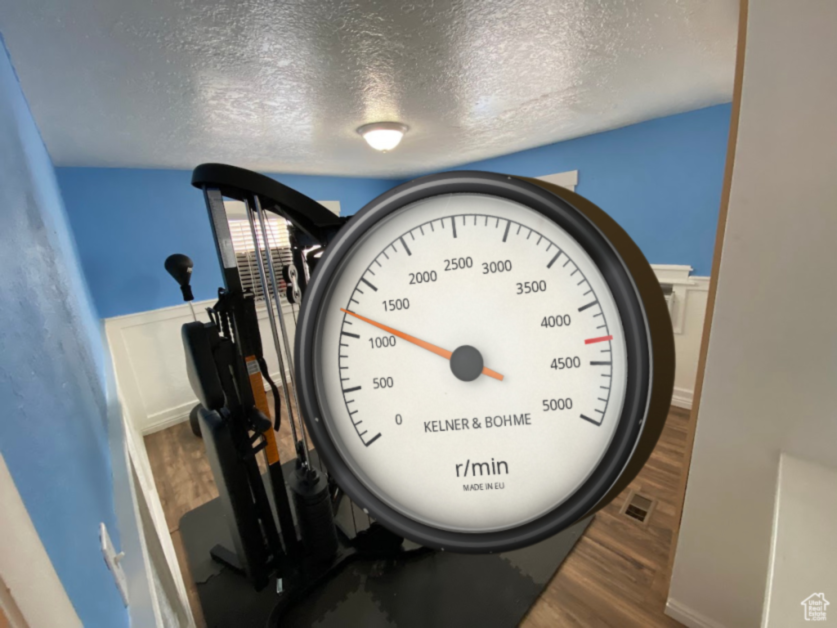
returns value=1200 unit=rpm
